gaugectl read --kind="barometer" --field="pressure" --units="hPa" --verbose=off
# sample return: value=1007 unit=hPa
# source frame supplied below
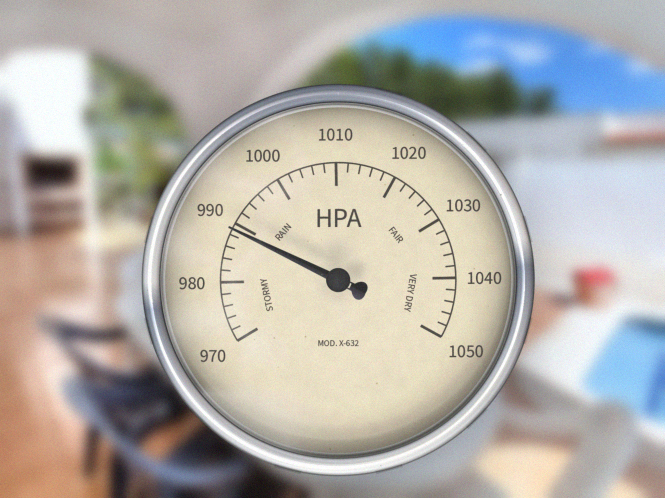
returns value=989 unit=hPa
